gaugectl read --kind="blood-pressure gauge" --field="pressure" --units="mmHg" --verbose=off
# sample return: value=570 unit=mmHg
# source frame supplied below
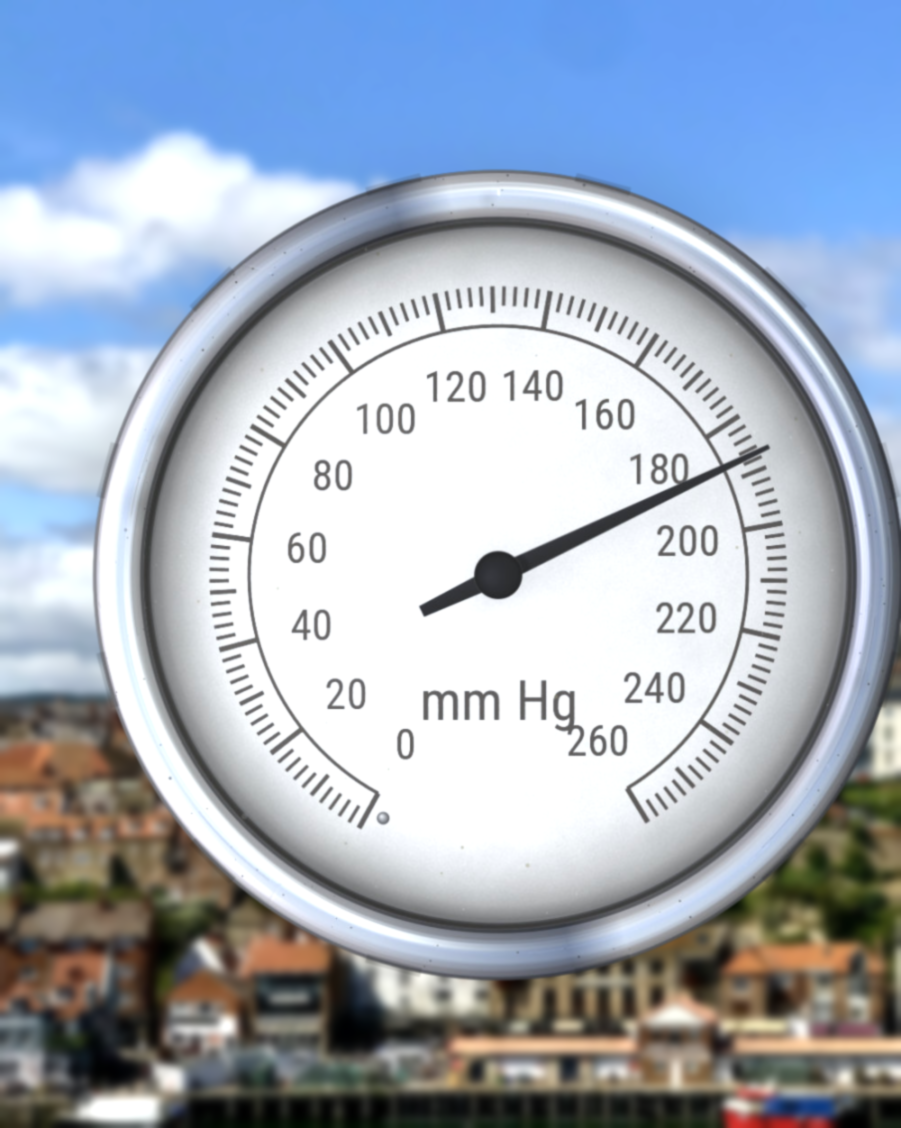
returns value=187 unit=mmHg
